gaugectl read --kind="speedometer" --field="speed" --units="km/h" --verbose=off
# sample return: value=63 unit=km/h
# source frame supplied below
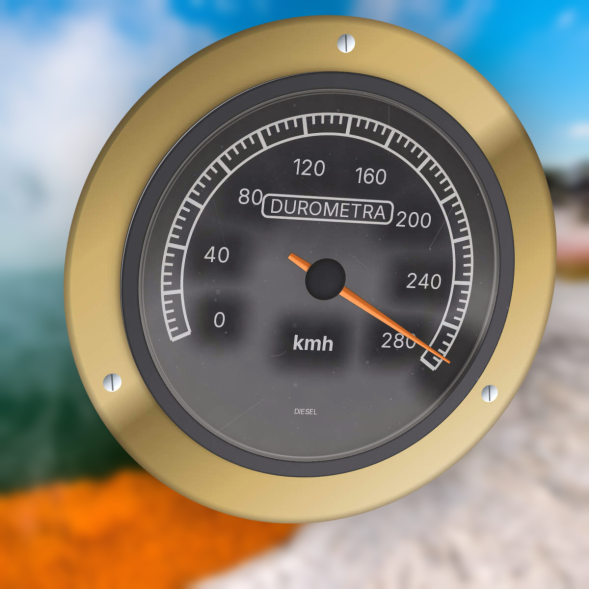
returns value=274 unit=km/h
